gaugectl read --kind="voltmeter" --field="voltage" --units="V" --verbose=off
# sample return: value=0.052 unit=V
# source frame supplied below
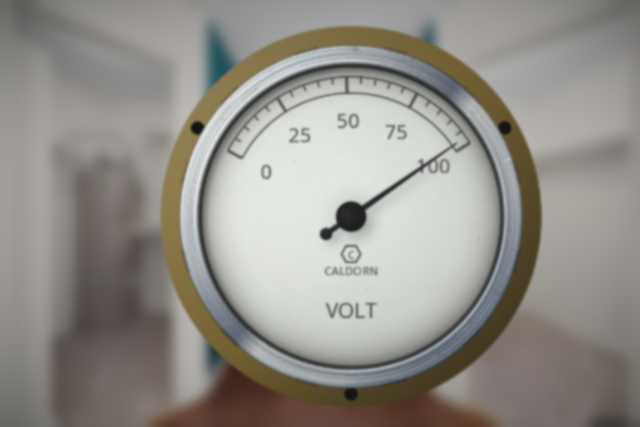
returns value=97.5 unit=V
